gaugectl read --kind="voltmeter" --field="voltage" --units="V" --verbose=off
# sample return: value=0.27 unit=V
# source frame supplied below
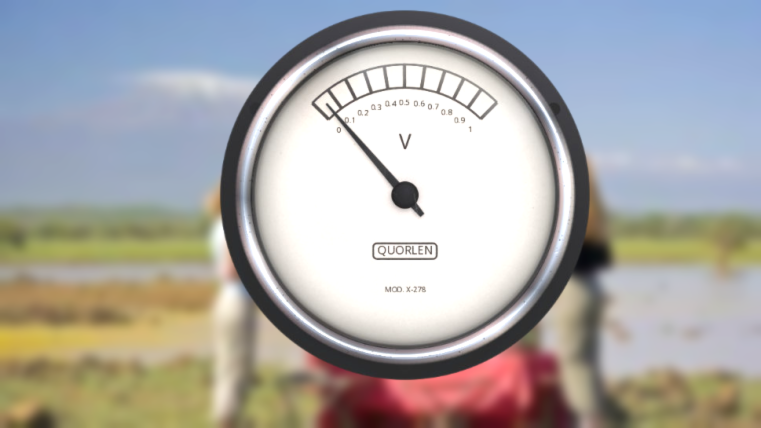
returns value=0.05 unit=V
